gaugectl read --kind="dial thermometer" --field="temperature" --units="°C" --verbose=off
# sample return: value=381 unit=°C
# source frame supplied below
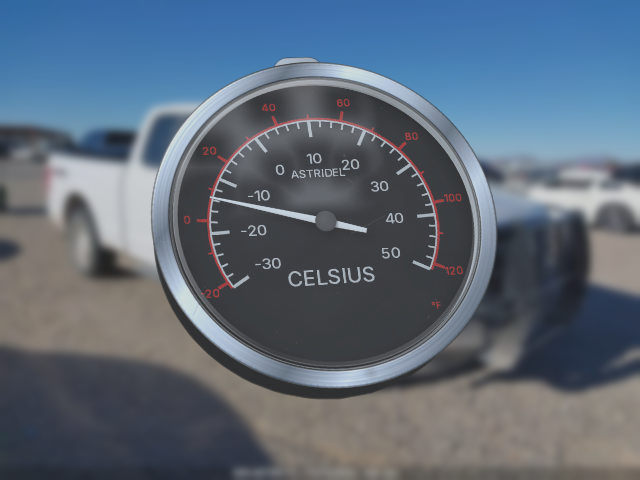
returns value=-14 unit=°C
